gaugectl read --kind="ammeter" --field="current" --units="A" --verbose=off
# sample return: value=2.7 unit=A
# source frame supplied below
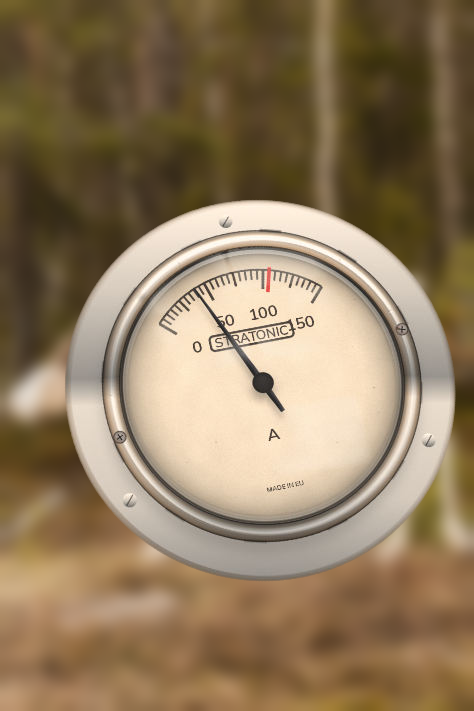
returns value=40 unit=A
